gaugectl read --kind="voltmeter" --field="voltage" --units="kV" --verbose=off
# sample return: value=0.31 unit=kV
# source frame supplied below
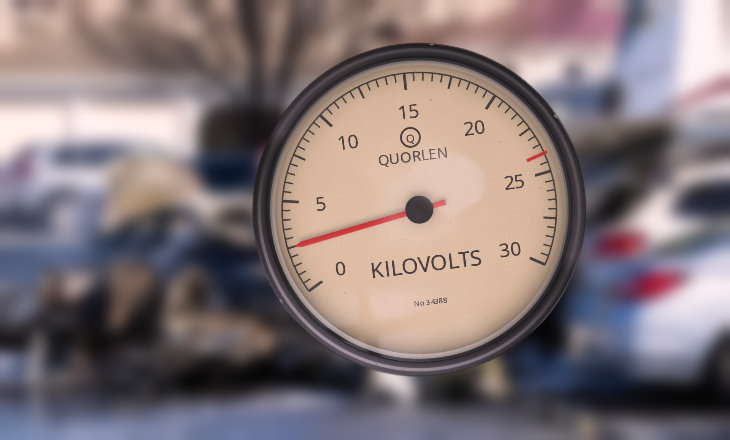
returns value=2.5 unit=kV
